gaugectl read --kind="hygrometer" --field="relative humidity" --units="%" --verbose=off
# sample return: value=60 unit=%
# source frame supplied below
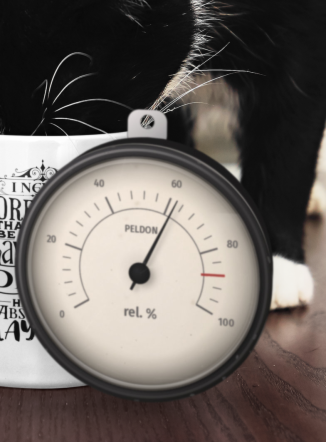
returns value=62 unit=%
